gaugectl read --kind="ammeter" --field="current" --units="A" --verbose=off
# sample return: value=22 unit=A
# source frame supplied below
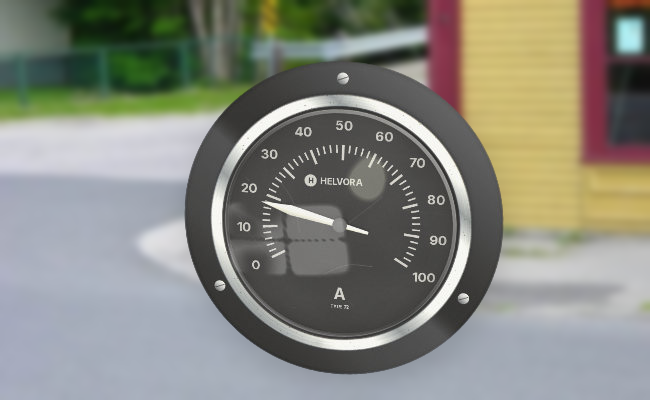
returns value=18 unit=A
